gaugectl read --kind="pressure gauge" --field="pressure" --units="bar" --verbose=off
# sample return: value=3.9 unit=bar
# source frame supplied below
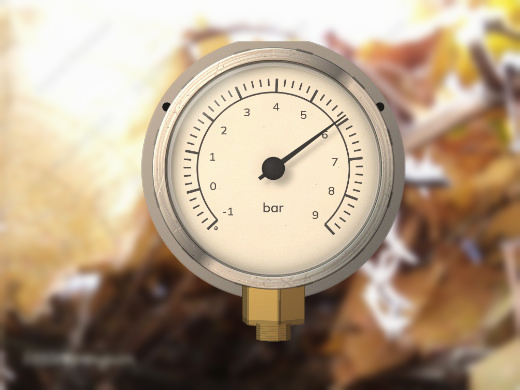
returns value=5.9 unit=bar
